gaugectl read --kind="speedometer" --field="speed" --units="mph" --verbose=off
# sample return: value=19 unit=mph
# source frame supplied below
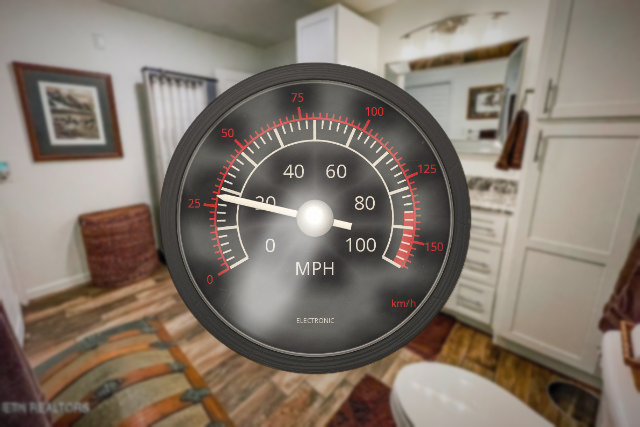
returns value=18 unit=mph
